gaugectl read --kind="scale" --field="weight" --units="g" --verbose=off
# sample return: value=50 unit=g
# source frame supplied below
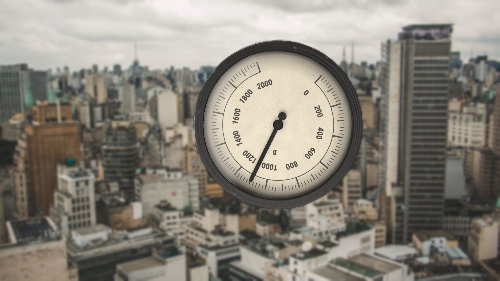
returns value=1100 unit=g
